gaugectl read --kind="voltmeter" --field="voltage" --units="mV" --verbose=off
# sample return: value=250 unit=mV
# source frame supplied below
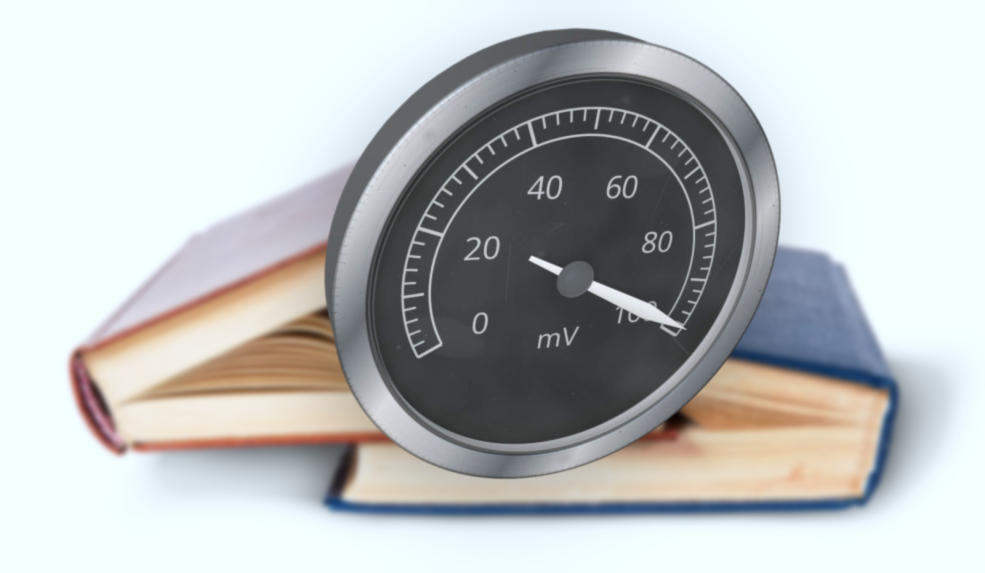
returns value=98 unit=mV
